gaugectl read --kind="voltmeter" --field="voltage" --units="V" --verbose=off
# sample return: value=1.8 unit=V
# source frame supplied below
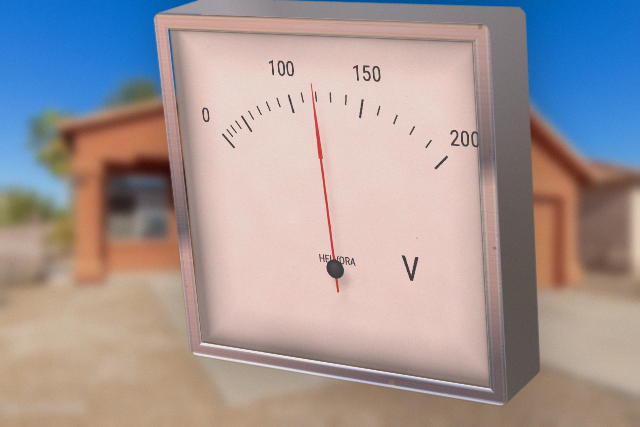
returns value=120 unit=V
